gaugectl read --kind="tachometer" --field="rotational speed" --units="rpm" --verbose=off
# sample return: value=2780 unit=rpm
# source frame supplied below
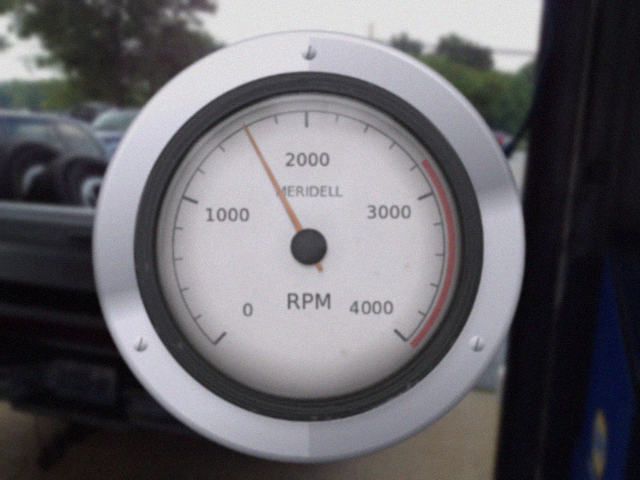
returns value=1600 unit=rpm
